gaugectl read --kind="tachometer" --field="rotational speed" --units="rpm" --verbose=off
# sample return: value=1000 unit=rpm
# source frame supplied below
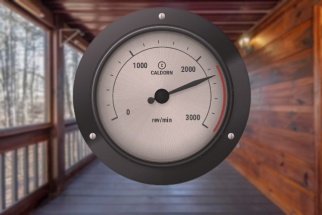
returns value=2300 unit=rpm
